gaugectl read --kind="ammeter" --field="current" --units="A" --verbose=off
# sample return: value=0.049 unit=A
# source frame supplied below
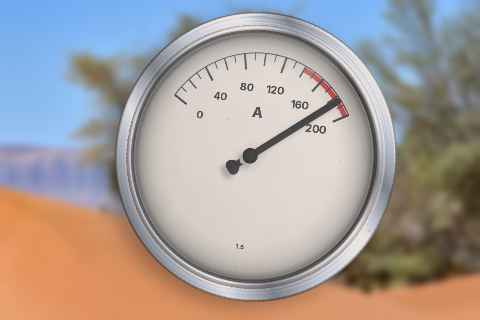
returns value=185 unit=A
